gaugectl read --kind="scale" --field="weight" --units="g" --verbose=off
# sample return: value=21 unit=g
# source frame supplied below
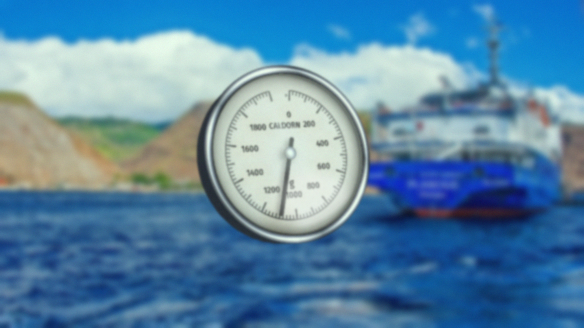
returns value=1100 unit=g
